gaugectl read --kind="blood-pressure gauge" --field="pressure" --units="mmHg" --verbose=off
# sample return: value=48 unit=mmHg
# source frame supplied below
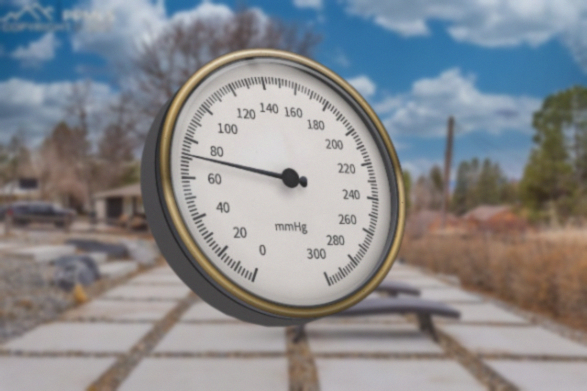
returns value=70 unit=mmHg
